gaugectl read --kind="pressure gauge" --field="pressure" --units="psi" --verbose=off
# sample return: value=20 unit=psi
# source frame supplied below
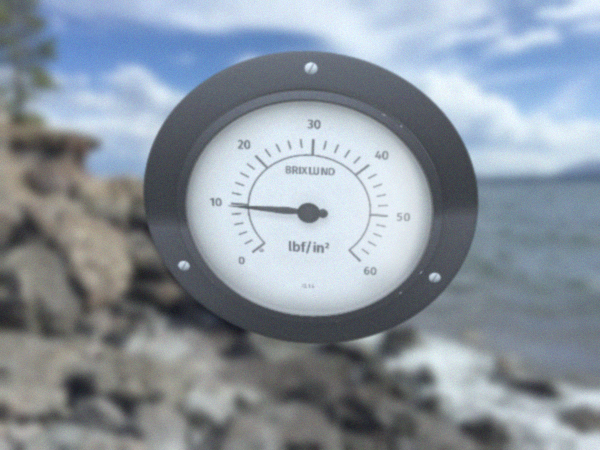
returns value=10 unit=psi
